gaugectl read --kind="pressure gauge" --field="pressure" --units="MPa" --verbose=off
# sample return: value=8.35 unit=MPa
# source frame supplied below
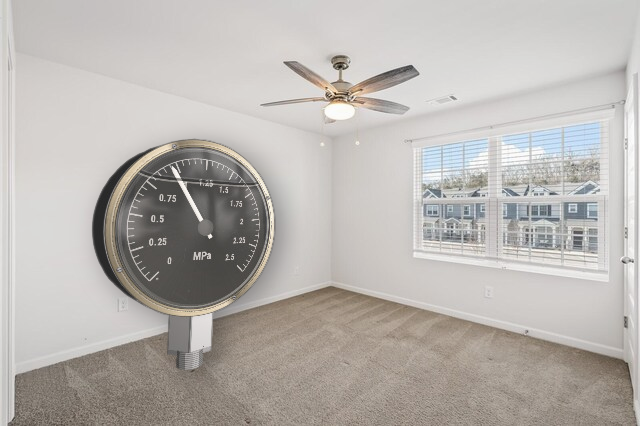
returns value=0.95 unit=MPa
